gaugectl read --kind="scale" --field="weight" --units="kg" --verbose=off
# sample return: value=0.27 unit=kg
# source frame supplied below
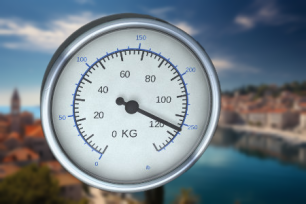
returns value=116 unit=kg
